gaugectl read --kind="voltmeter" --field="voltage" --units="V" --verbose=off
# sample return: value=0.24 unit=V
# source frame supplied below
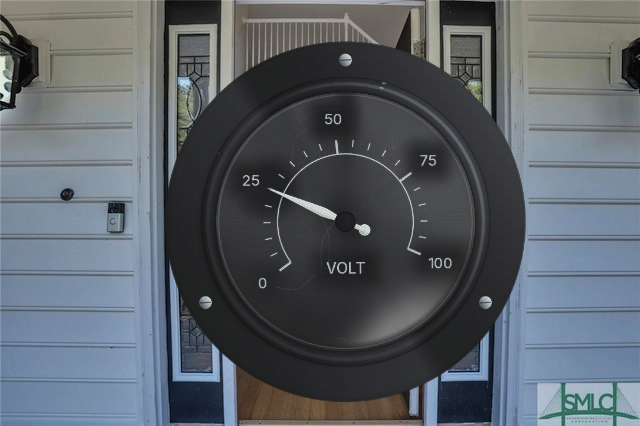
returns value=25 unit=V
